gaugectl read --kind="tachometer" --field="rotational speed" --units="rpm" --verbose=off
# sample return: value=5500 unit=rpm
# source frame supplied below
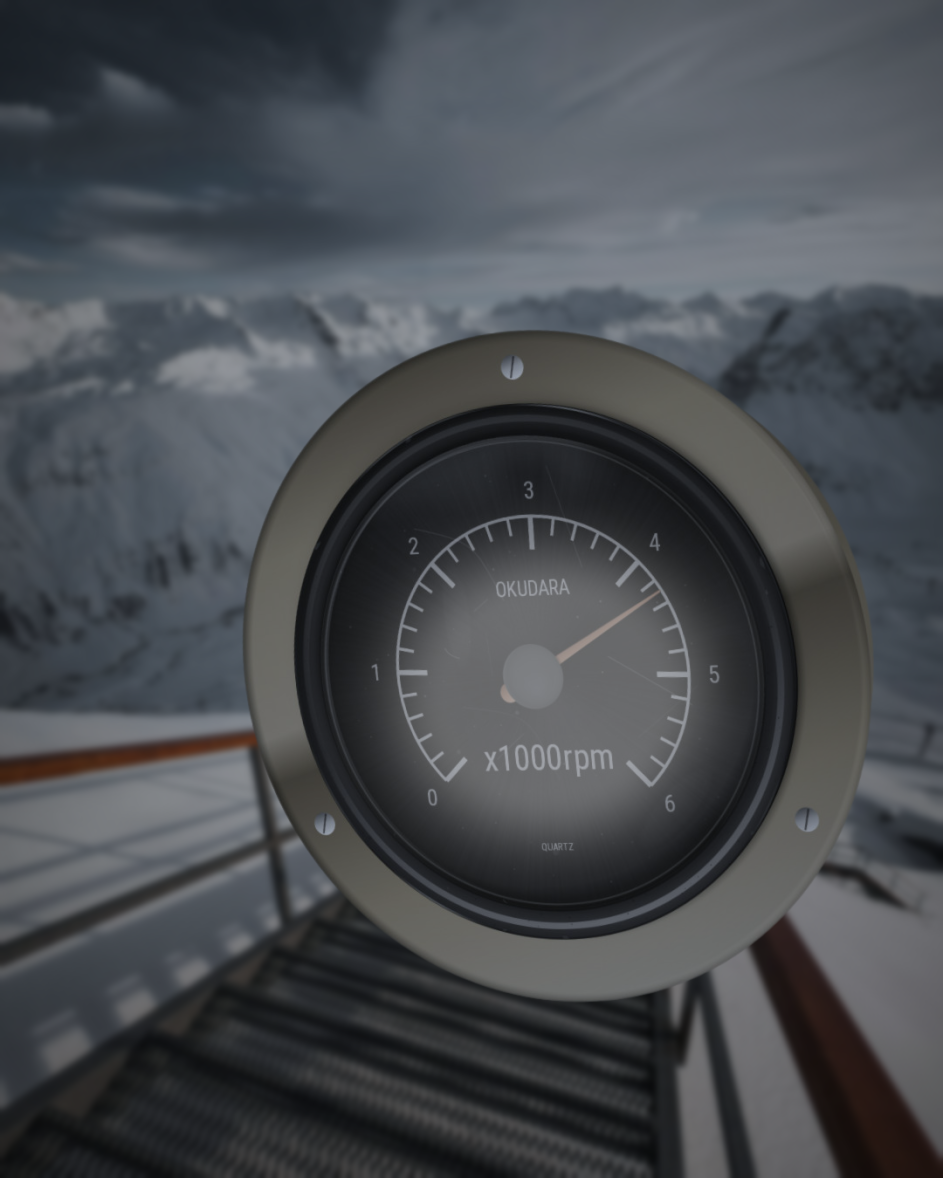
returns value=4300 unit=rpm
